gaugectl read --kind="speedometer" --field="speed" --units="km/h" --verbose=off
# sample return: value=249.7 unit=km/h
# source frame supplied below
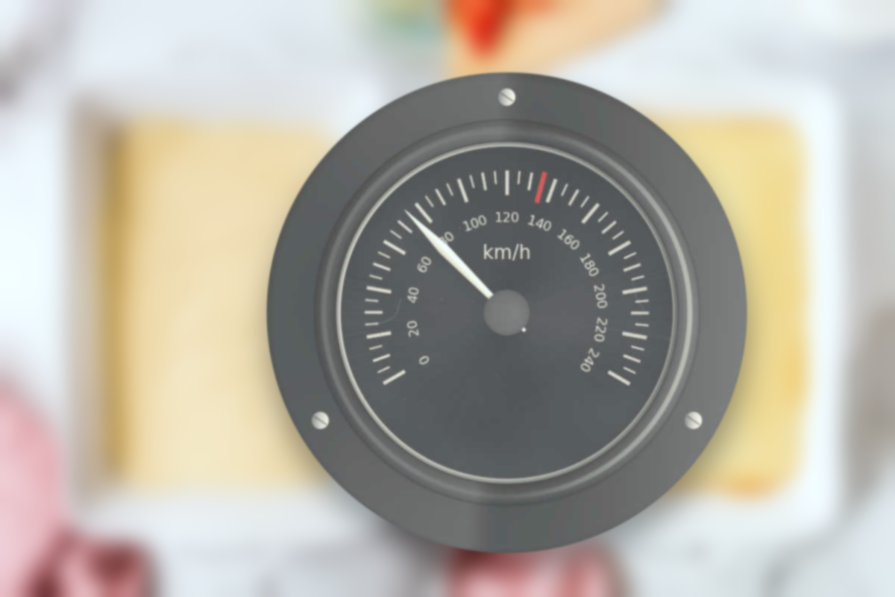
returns value=75 unit=km/h
